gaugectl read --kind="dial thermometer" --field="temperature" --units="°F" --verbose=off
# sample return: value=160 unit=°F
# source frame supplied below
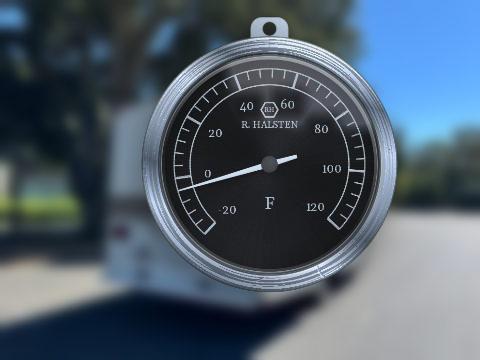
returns value=-4 unit=°F
